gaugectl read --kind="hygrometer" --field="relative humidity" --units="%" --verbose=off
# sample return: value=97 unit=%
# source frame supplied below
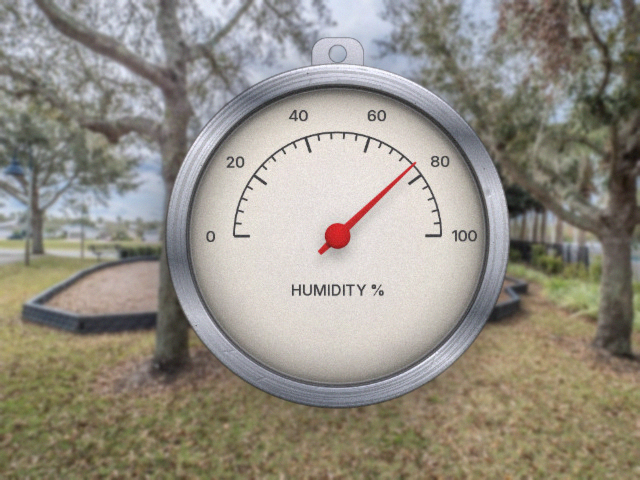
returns value=76 unit=%
